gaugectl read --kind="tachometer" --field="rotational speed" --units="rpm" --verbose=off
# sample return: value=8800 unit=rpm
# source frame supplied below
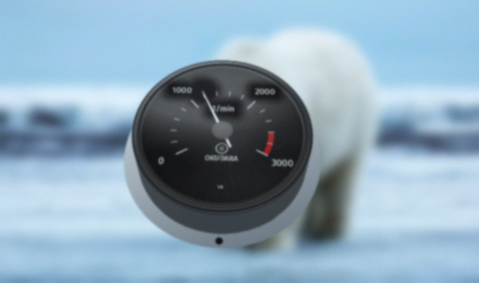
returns value=1200 unit=rpm
